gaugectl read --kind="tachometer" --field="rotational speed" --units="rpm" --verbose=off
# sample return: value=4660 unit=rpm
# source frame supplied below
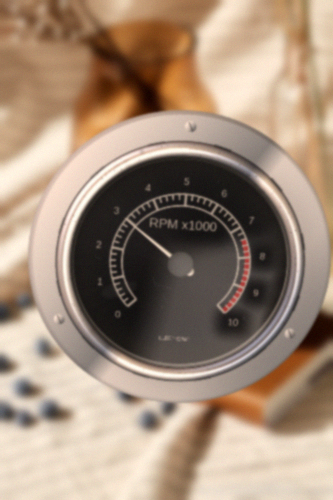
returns value=3000 unit=rpm
